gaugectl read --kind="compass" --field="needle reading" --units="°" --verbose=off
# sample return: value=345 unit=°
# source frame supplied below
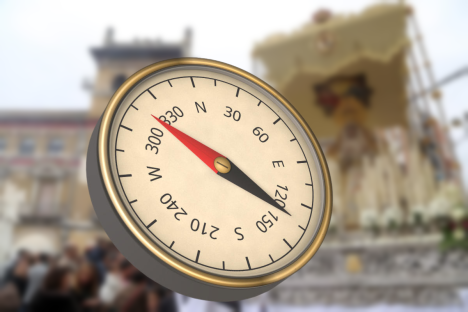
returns value=315 unit=°
